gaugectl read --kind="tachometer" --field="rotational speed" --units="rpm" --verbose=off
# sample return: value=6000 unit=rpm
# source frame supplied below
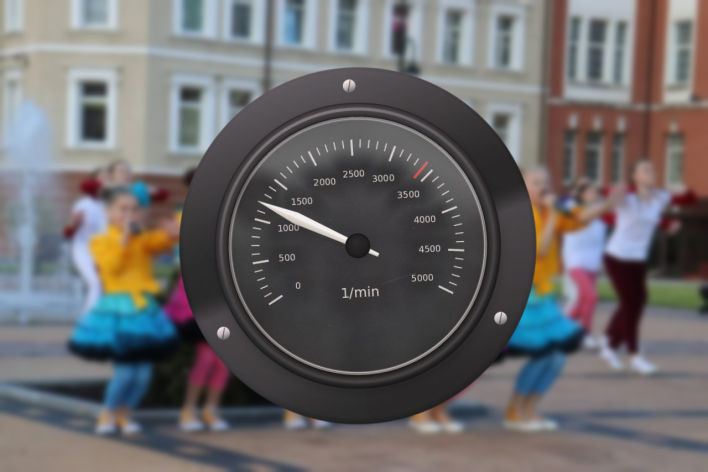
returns value=1200 unit=rpm
